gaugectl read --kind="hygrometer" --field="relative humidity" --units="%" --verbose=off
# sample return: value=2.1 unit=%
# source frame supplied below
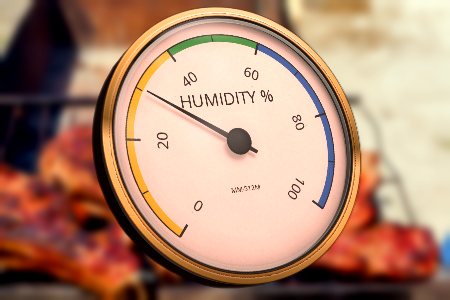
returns value=30 unit=%
